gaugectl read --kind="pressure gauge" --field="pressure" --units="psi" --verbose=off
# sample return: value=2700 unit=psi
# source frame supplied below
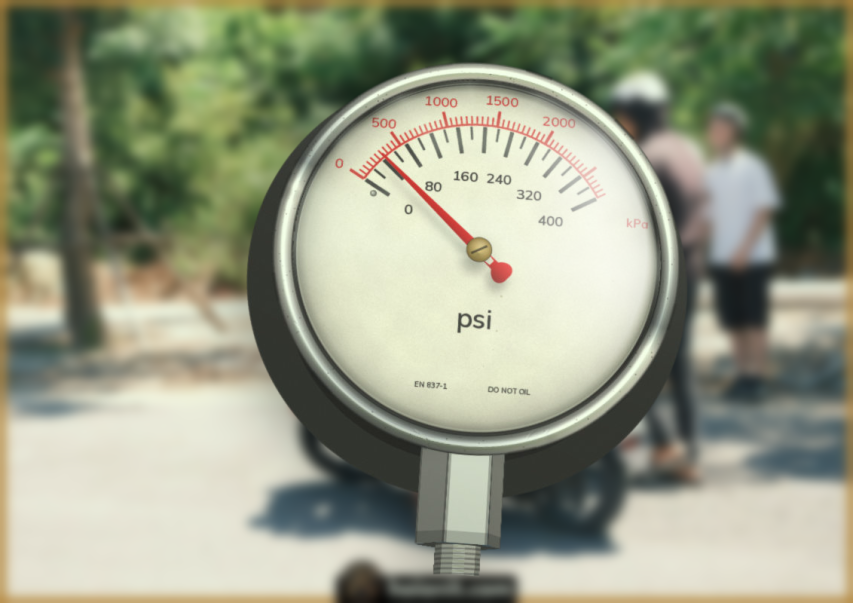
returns value=40 unit=psi
